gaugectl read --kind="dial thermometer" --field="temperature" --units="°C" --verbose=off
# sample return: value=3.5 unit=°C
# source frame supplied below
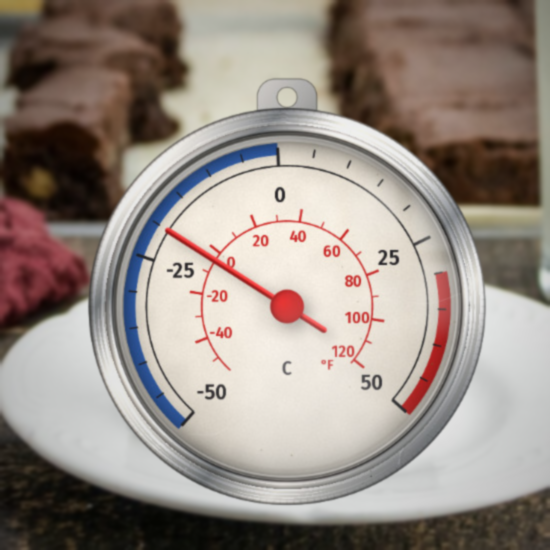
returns value=-20 unit=°C
